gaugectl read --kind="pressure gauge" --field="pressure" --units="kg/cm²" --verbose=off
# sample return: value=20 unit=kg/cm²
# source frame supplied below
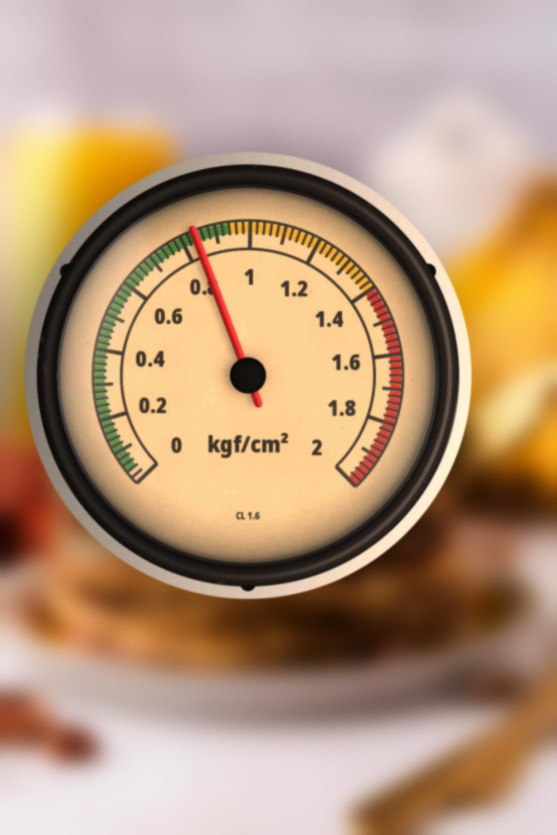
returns value=0.84 unit=kg/cm²
